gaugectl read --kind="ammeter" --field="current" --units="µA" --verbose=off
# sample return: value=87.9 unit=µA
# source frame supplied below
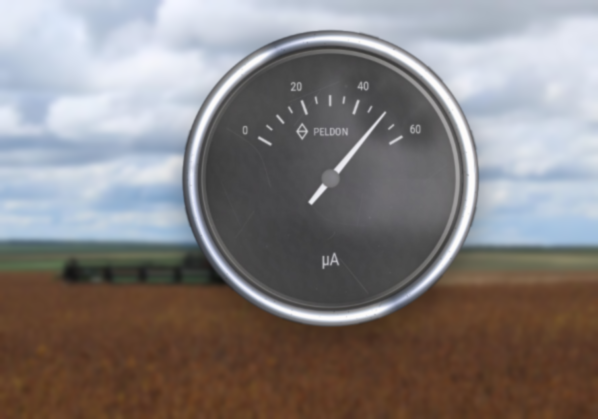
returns value=50 unit=µA
